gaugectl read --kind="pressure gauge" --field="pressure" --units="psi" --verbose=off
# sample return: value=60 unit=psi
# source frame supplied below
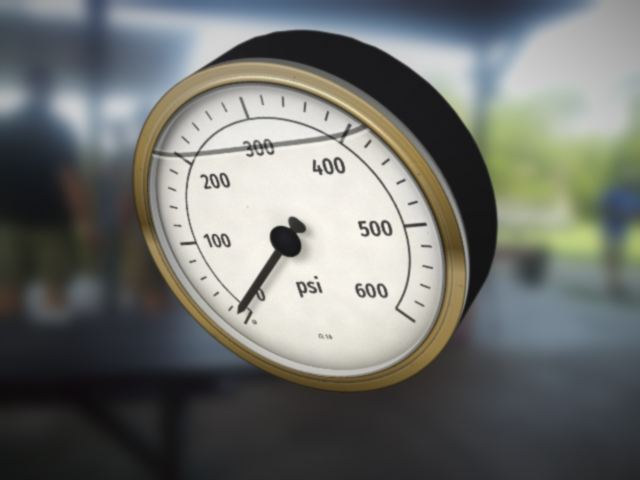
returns value=10 unit=psi
